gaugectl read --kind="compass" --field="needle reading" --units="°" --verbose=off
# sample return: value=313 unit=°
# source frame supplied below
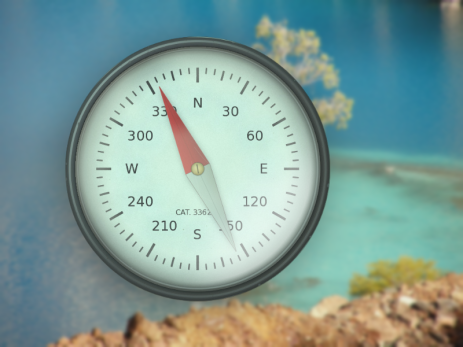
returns value=335 unit=°
